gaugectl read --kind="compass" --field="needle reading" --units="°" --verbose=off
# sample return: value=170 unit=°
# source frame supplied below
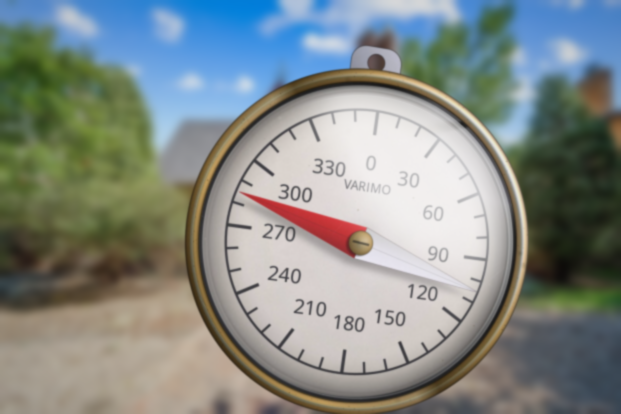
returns value=285 unit=°
